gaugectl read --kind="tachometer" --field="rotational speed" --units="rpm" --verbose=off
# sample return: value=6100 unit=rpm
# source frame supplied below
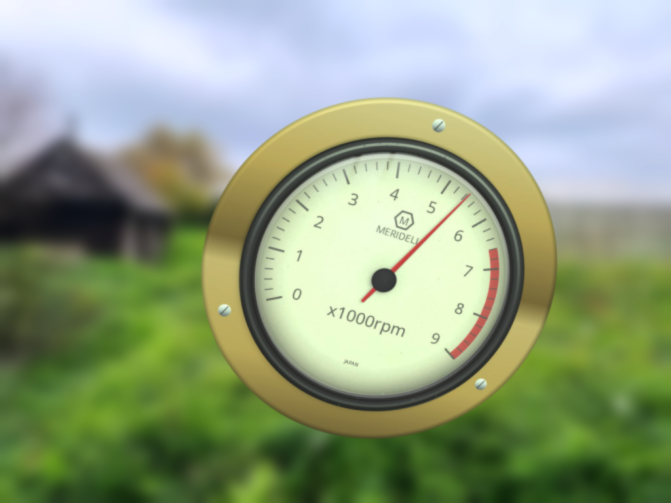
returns value=5400 unit=rpm
